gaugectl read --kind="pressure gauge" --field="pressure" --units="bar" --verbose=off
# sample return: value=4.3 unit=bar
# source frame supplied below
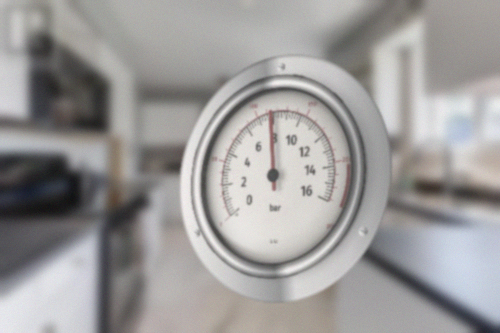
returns value=8 unit=bar
